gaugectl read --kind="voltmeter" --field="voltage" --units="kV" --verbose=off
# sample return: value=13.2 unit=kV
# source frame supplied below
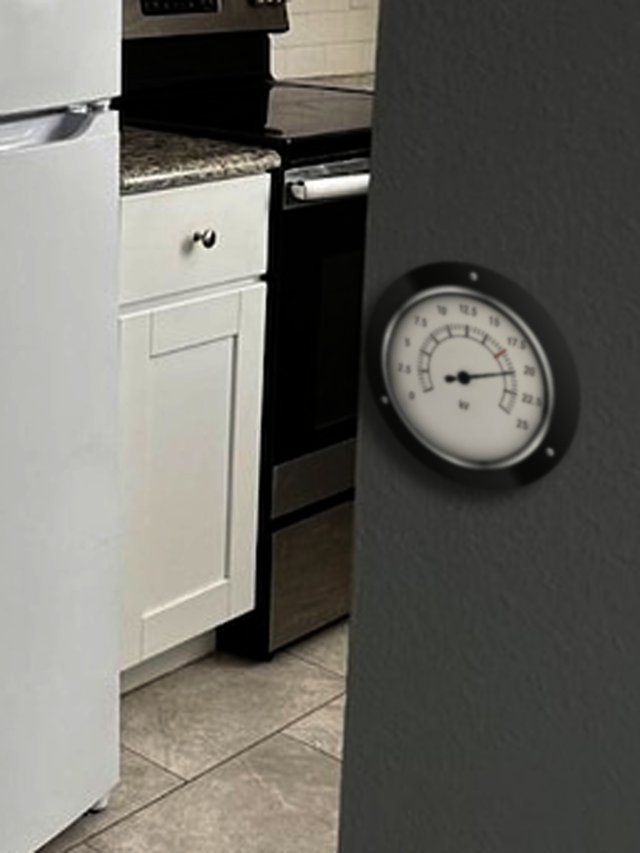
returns value=20 unit=kV
